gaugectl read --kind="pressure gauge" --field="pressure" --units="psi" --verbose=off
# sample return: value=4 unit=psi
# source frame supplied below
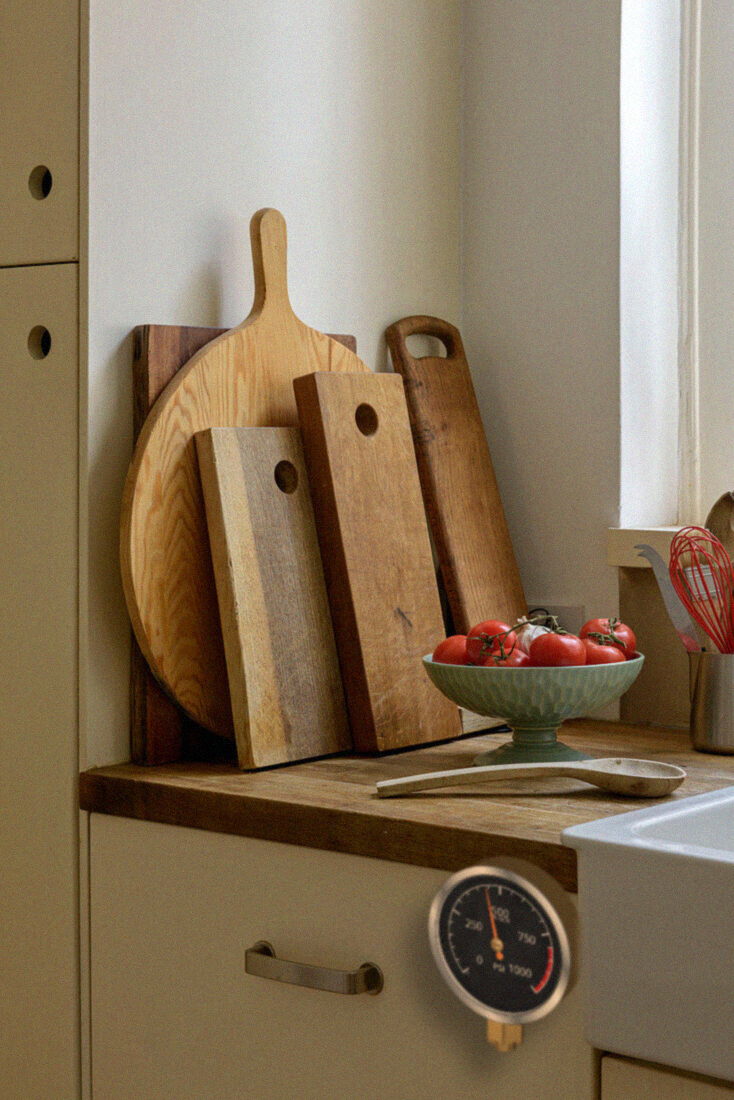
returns value=450 unit=psi
